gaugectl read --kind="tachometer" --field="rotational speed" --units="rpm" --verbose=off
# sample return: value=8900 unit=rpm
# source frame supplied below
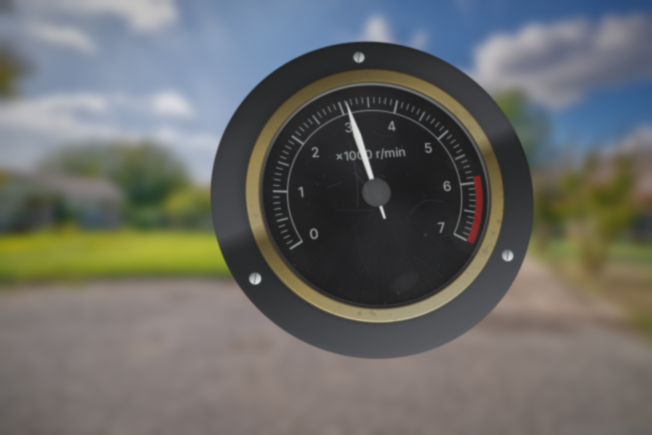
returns value=3100 unit=rpm
